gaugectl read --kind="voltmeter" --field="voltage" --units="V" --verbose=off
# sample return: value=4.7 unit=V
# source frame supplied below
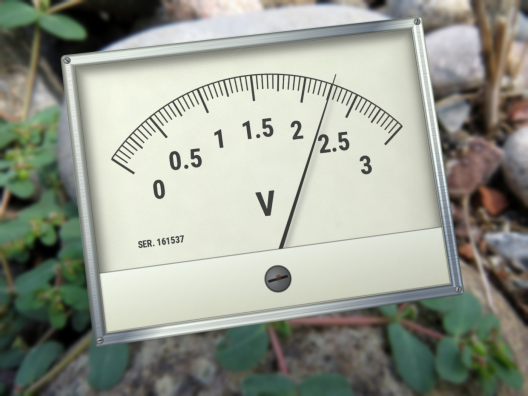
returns value=2.25 unit=V
